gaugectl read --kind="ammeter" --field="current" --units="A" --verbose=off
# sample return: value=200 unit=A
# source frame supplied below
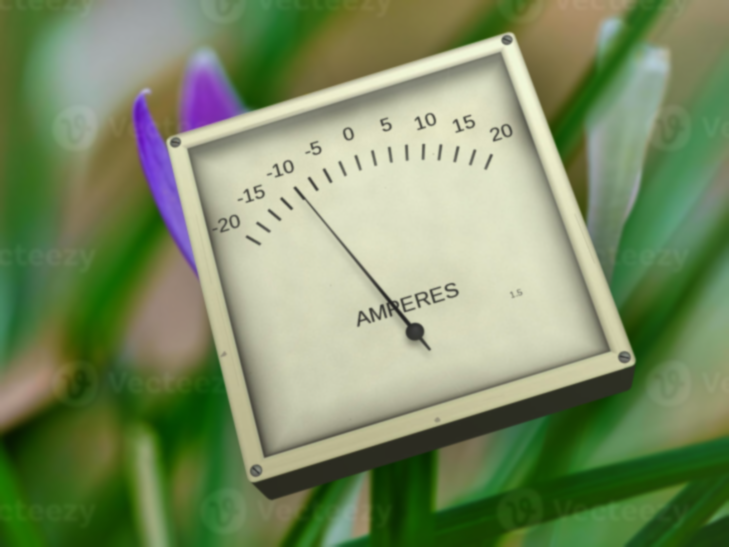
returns value=-10 unit=A
